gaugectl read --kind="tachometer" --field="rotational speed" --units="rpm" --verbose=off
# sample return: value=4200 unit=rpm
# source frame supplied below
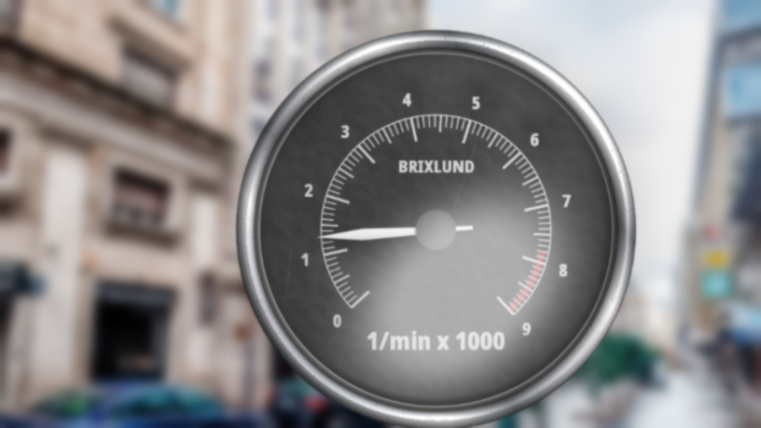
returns value=1300 unit=rpm
